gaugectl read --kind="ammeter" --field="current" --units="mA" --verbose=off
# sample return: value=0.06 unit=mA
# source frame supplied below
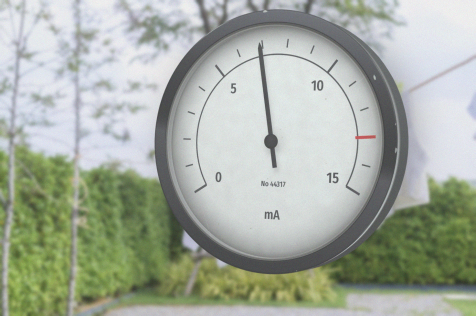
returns value=7 unit=mA
